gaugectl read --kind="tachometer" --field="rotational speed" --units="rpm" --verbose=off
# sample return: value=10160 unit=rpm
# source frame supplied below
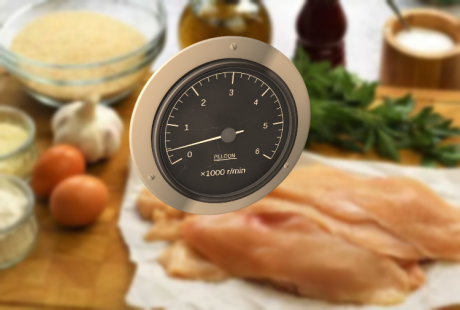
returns value=400 unit=rpm
